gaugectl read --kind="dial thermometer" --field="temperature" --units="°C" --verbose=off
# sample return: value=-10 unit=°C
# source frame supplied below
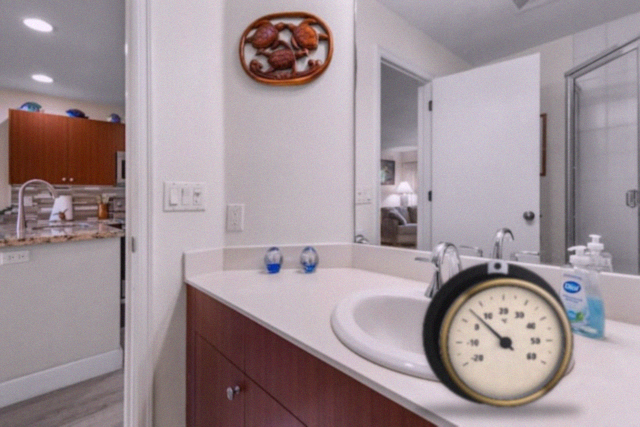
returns value=5 unit=°C
